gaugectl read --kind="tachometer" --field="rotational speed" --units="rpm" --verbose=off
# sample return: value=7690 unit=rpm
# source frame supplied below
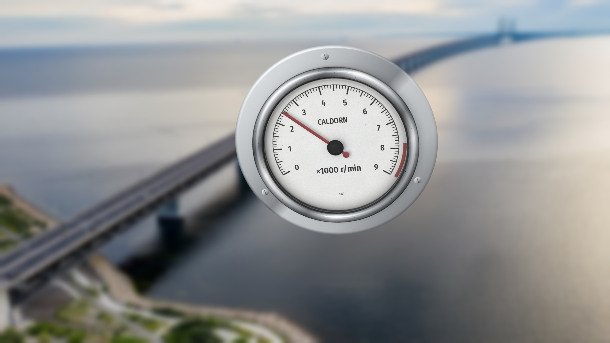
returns value=2500 unit=rpm
